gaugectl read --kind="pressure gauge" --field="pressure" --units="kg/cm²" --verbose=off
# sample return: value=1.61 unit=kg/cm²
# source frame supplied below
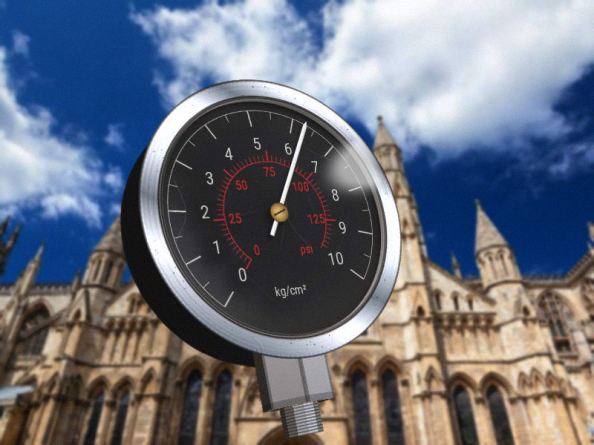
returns value=6.25 unit=kg/cm²
